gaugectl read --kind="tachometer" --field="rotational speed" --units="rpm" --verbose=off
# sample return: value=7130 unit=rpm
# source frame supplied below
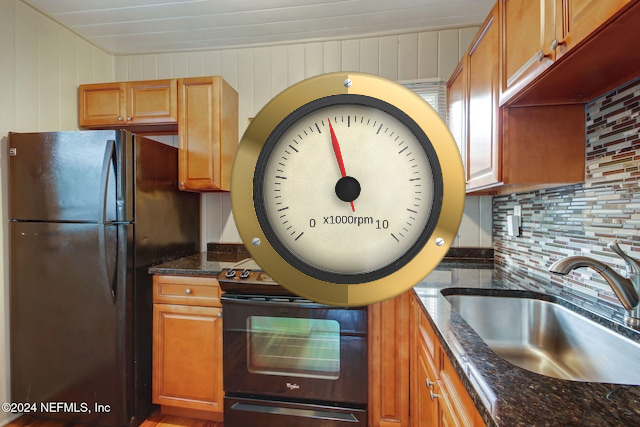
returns value=4400 unit=rpm
